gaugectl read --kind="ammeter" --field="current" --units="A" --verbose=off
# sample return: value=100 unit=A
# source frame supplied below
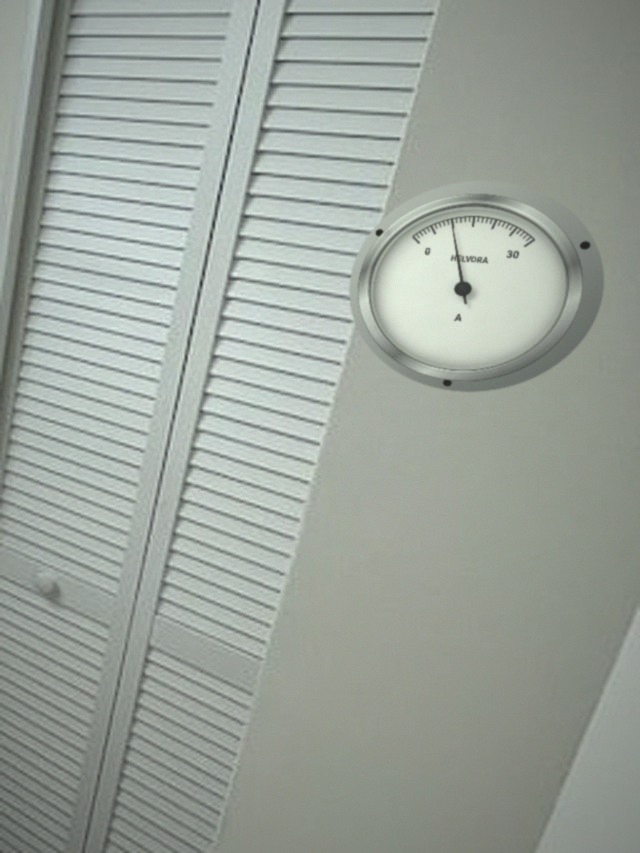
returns value=10 unit=A
